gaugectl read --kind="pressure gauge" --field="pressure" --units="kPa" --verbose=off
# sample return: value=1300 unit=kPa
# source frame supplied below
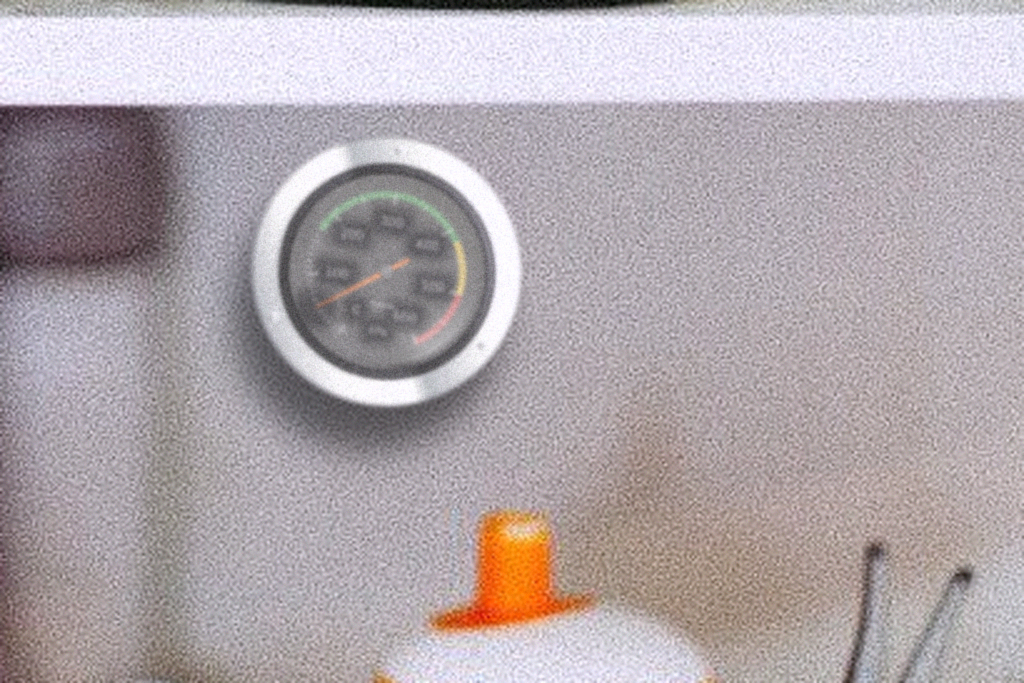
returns value=50 unit=kPa
